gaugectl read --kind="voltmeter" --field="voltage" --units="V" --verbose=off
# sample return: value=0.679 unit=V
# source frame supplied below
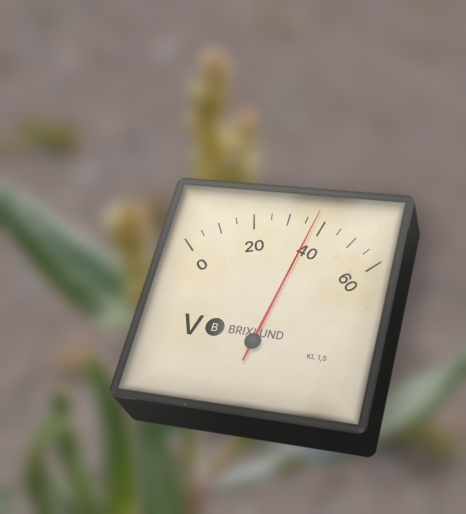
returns value=37.5 unit=V
